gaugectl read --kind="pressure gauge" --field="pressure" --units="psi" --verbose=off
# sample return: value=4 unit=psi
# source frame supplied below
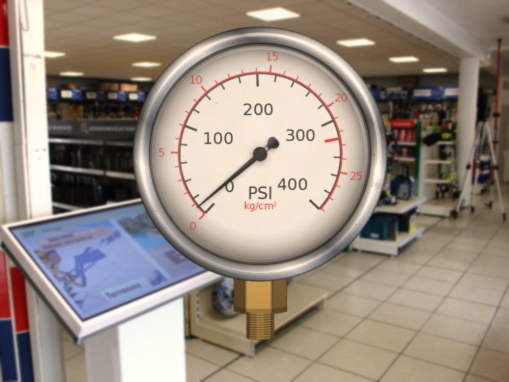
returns value=10 unit=psi
